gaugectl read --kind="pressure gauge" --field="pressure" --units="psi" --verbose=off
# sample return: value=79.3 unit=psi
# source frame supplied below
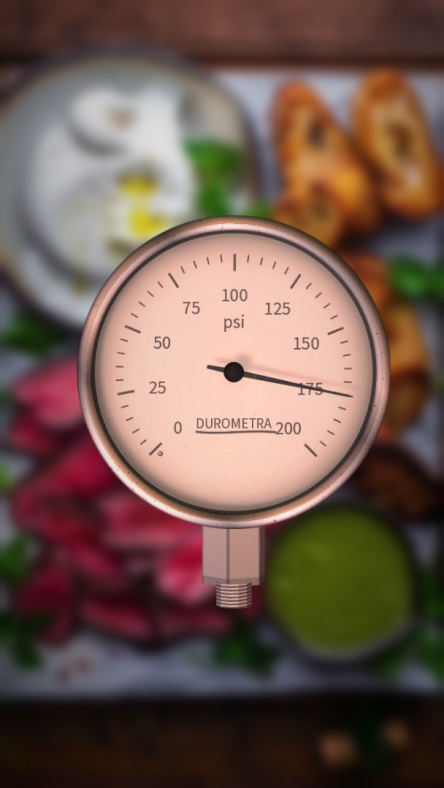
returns value=175 unit=psi
